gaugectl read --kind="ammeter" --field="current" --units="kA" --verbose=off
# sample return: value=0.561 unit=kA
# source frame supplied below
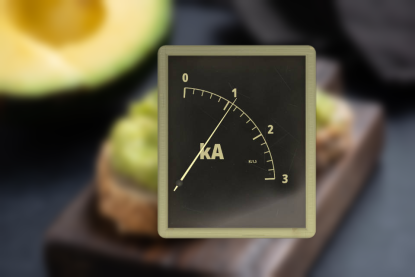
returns value=1.1 unit=kA
